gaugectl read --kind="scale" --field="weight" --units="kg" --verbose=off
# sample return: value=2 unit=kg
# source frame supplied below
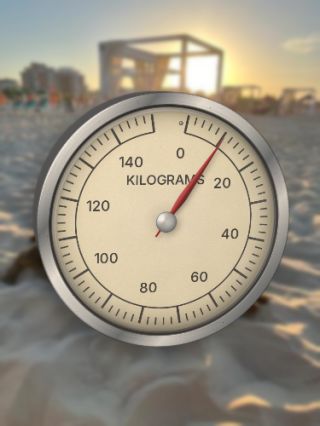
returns value=10 unit=kg
